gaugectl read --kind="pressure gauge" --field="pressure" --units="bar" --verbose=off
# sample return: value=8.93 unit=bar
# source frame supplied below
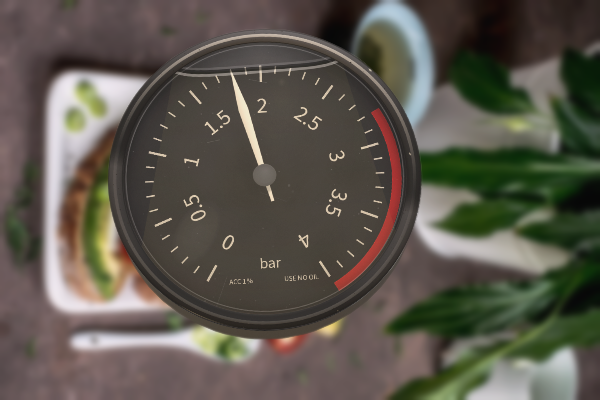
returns value=1.8 unit=bar
